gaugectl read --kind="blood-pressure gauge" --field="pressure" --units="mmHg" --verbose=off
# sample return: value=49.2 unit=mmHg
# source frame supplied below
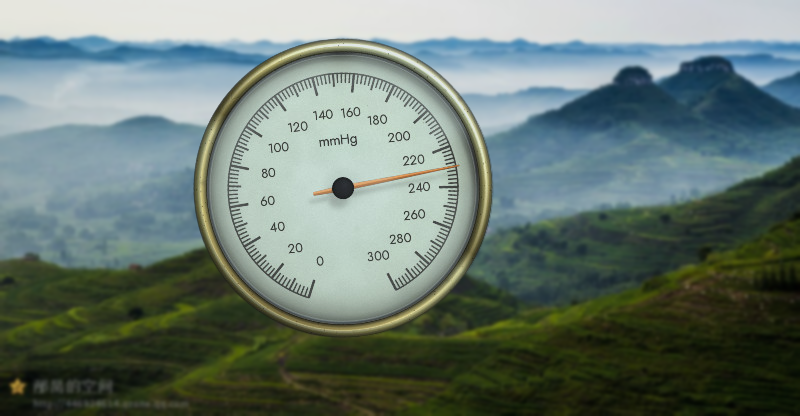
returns value=230 unit=mmHg
